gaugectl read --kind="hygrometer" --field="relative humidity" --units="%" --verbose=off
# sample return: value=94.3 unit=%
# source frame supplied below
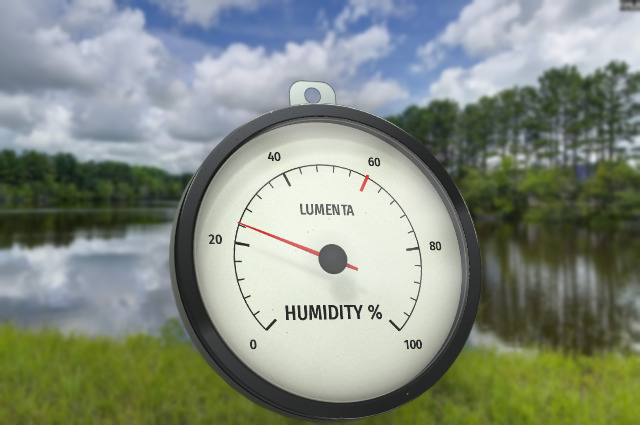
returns value=24 unit=%
